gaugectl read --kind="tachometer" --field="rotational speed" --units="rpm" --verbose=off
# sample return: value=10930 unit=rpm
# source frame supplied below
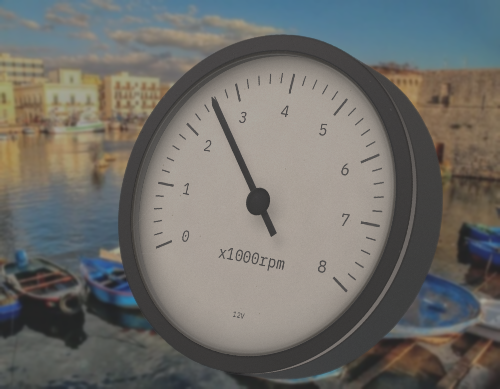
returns value=2600 unit=rpm
